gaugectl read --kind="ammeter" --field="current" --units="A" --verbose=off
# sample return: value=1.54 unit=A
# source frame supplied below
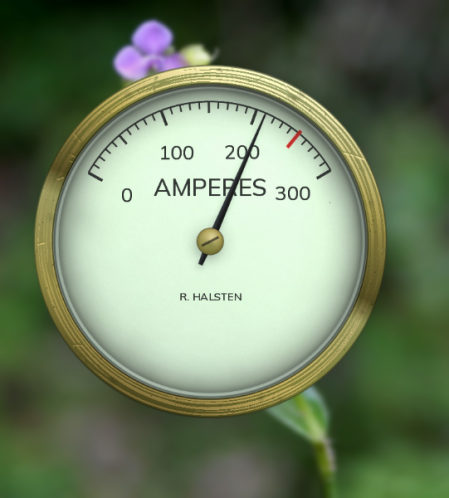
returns value=210 unit=A
